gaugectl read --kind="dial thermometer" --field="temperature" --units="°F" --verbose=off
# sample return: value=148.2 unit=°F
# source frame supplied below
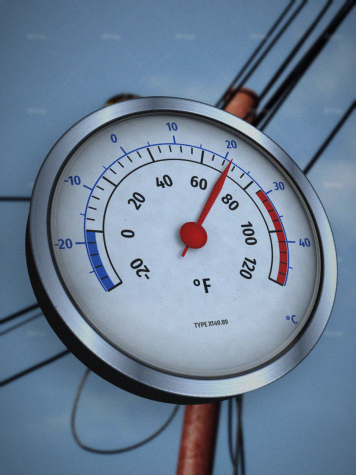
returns value=70 unit=°F
